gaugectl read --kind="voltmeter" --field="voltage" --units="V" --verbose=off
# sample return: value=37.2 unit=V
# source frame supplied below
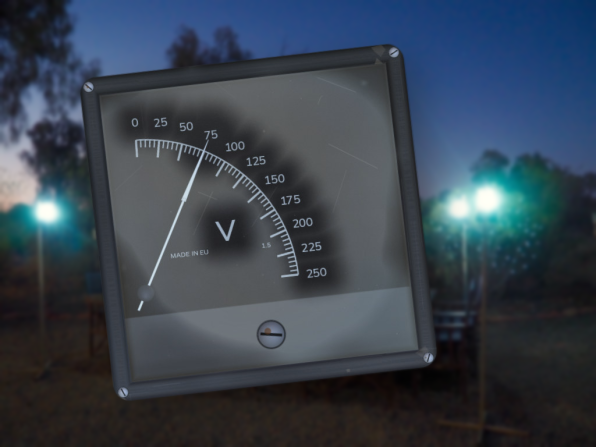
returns value=75 unit=V
